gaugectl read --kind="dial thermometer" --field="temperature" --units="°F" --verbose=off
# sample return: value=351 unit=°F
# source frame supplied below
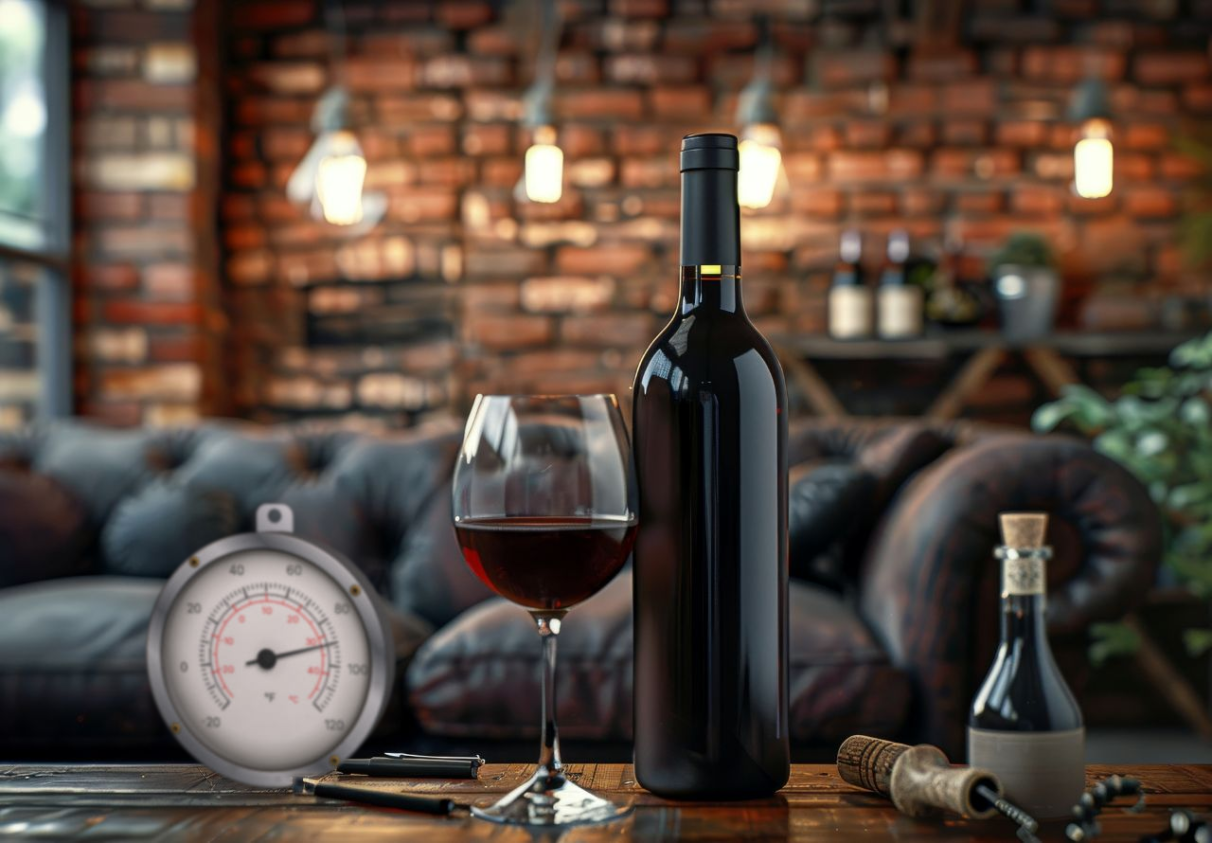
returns value=90 unit=°F
